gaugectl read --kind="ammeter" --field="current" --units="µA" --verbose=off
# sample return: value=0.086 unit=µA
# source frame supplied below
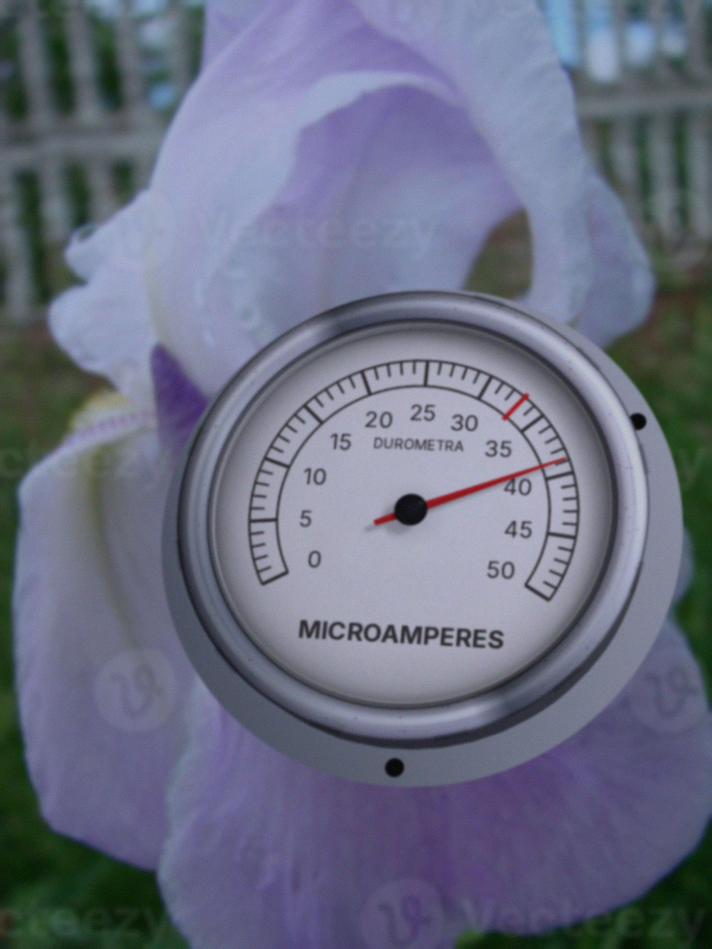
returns value=39 unit=µA
